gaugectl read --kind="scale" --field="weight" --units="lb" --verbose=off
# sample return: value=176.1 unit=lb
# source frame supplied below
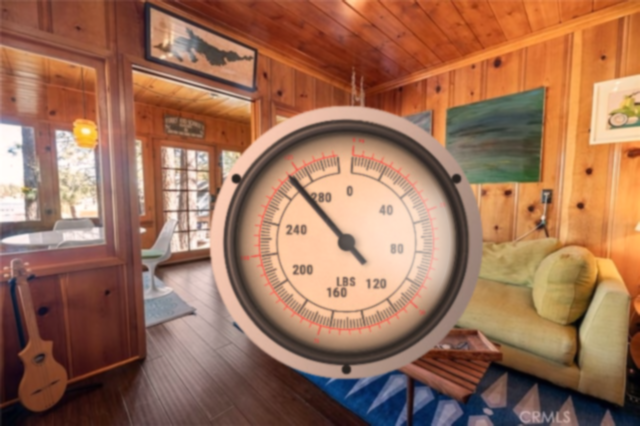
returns value=270 unit=lb
